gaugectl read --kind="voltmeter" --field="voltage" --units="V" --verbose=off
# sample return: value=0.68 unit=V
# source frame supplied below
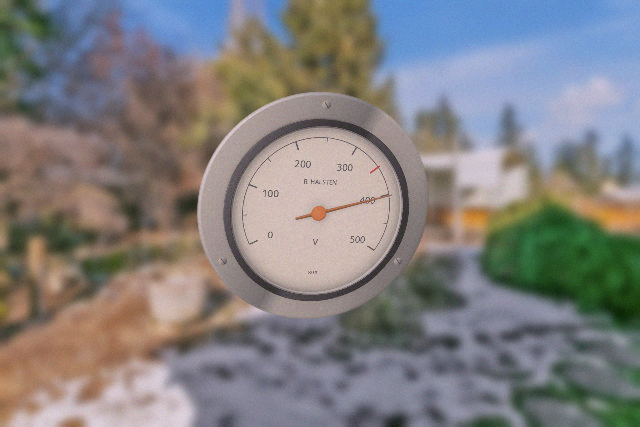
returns value=400 unit=V
